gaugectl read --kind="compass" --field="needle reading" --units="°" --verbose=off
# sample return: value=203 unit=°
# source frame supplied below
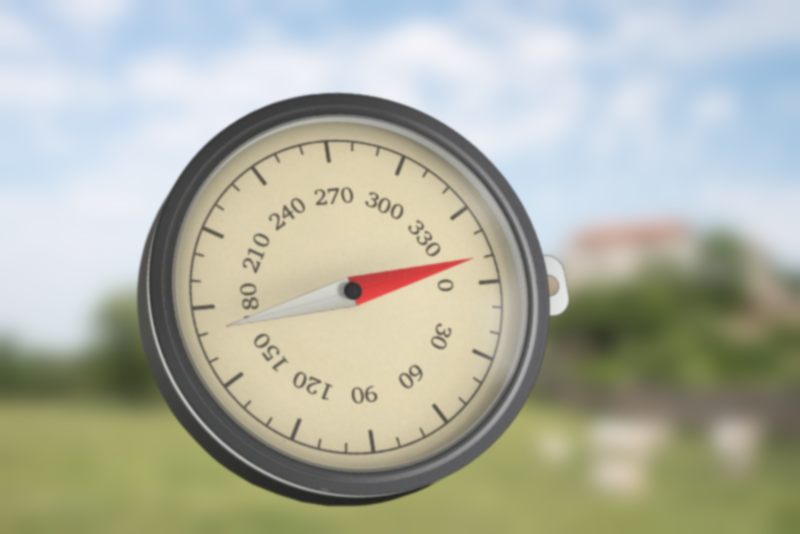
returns value=350 unit=°
